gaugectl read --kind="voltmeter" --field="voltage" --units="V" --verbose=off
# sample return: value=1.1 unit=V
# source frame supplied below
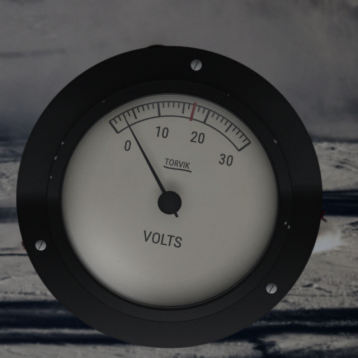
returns value=3 unit=V
